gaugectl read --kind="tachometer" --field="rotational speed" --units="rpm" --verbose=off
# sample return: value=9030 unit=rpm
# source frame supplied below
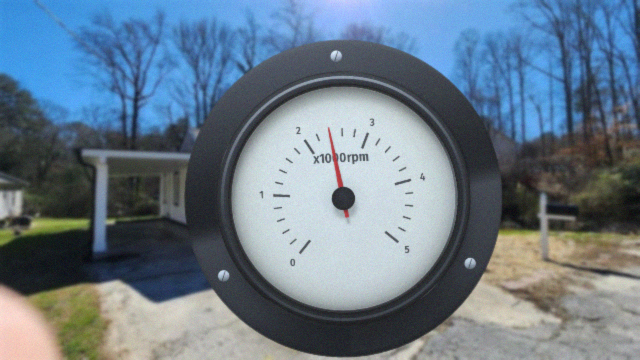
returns value=2400 unit=rpm
